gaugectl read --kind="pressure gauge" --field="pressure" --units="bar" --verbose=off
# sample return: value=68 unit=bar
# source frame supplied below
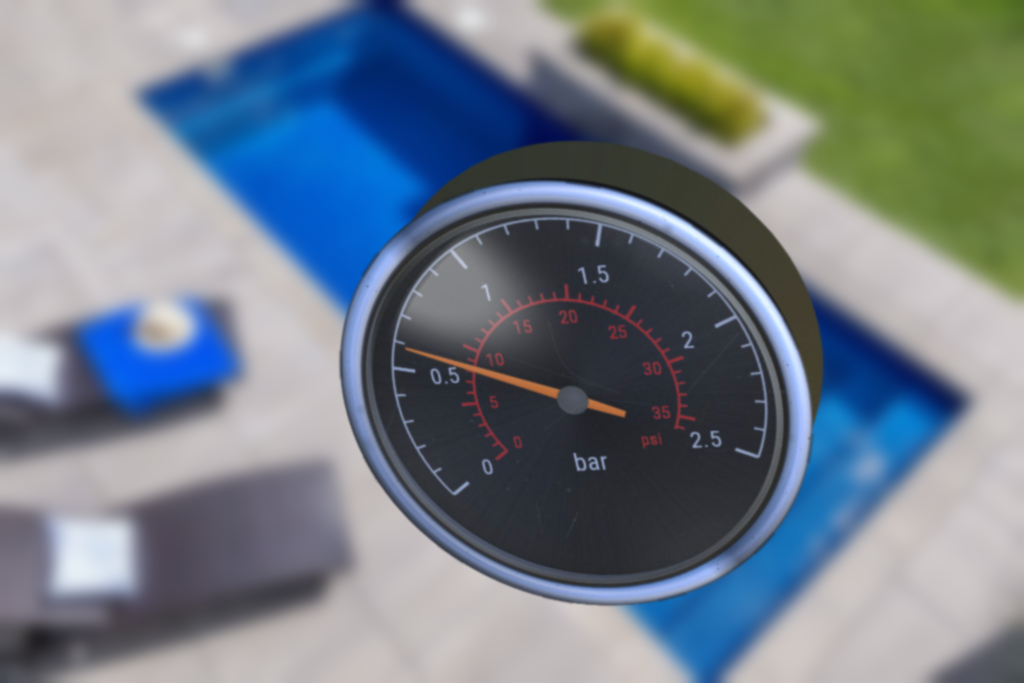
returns value=0.6 unit=bar
